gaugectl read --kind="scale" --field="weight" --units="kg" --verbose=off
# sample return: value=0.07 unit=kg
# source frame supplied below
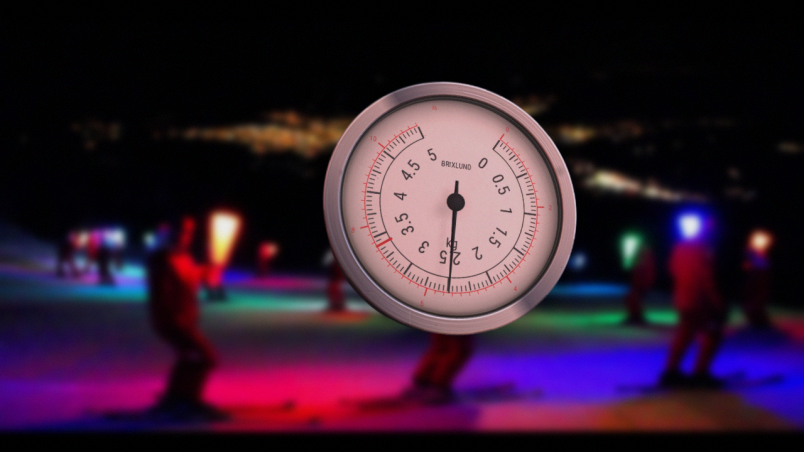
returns value=2.5 unit=kg
